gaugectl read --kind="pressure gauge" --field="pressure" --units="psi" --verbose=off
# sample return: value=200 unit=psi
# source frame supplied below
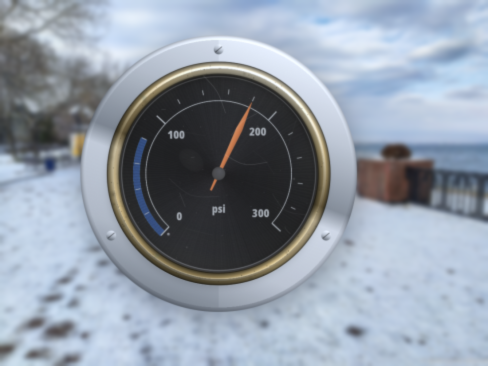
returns value=180 unit=psi
